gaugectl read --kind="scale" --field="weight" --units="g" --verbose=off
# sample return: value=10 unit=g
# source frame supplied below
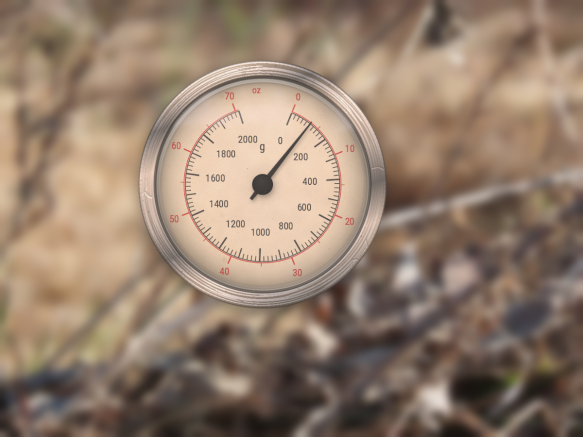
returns value=100 unit=g
